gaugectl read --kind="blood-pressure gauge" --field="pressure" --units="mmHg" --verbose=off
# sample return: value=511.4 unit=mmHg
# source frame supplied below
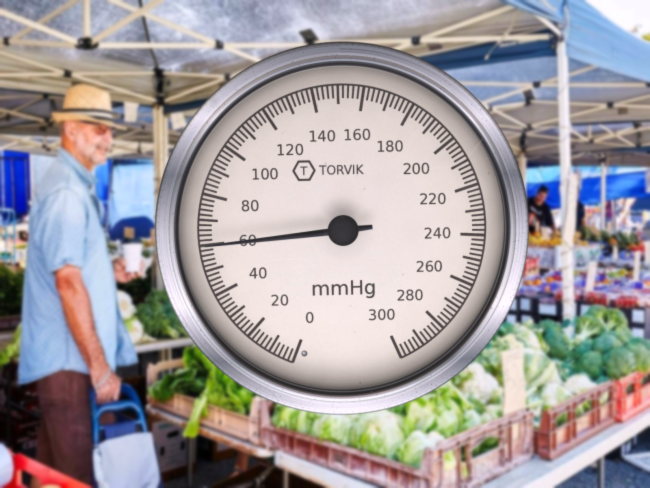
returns value=60 unit=mmHg
